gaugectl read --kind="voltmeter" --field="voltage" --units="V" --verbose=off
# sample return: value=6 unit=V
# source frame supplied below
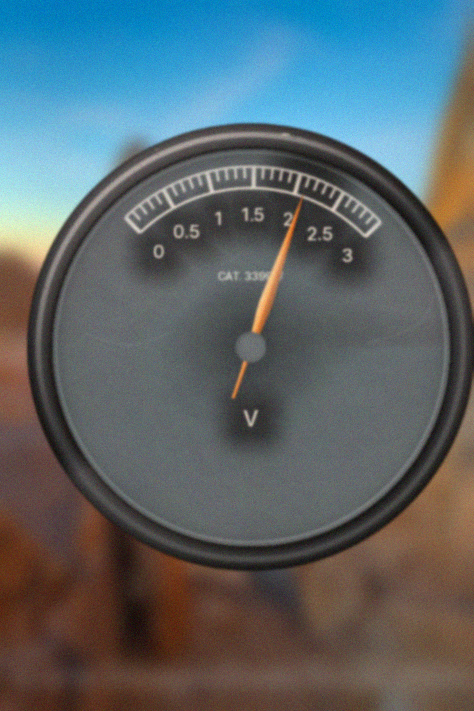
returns value=2.1 unit=V
